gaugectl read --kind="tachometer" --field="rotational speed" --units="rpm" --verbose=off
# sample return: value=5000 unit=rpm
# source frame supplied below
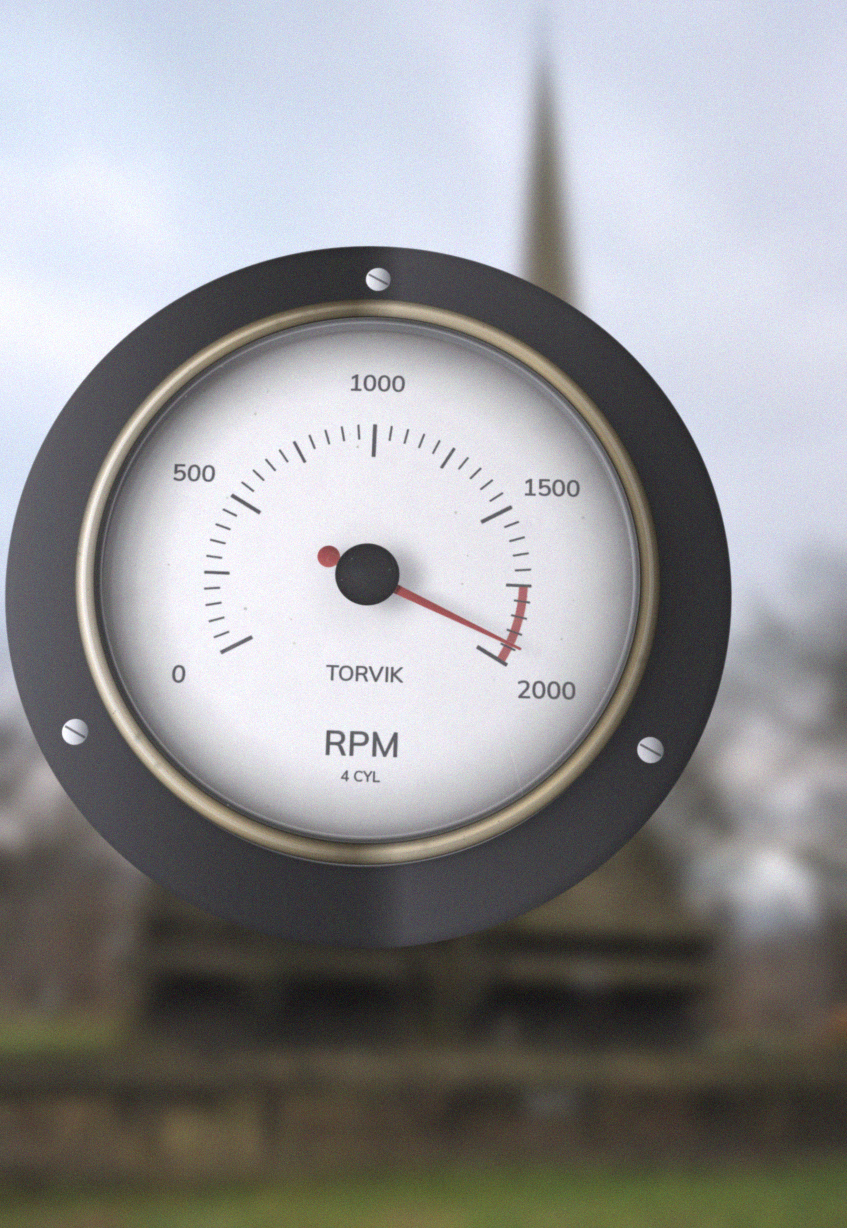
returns value=1950 unit=rpm
